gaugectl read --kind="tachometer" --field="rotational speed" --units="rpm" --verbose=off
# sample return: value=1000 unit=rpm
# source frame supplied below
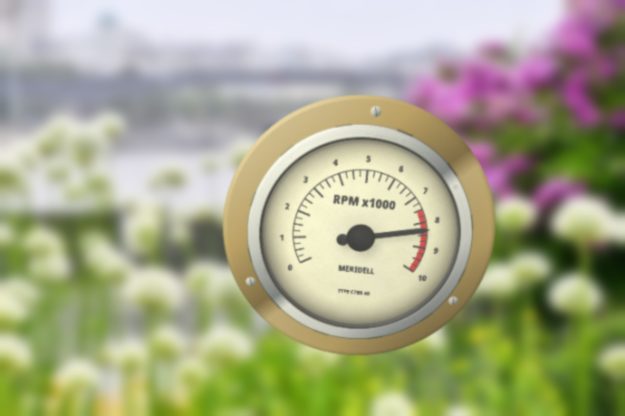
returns value=8250 unit=rpm
